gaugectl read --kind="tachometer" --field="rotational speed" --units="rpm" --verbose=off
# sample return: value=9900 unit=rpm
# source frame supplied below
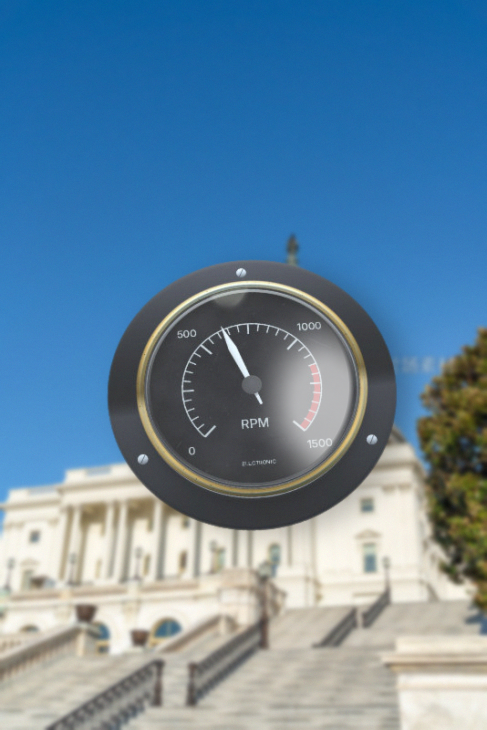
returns value=625 unit=rpm
